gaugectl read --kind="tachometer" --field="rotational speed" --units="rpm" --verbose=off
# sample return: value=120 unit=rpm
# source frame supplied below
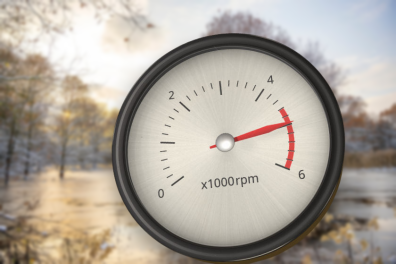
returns value=5000 unit=rpm
